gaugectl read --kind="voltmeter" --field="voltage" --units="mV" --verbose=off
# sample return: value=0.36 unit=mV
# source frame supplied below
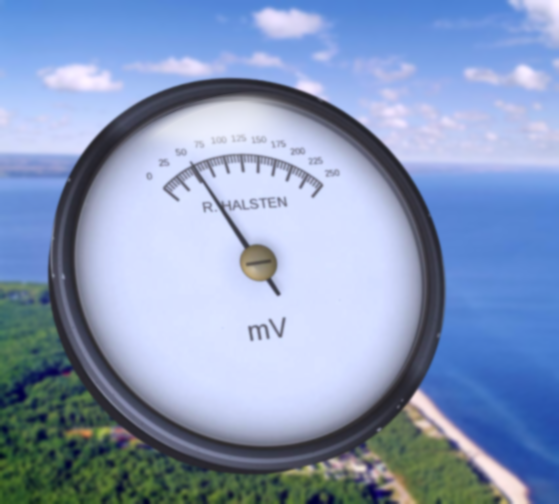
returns value=50 unit=mV
